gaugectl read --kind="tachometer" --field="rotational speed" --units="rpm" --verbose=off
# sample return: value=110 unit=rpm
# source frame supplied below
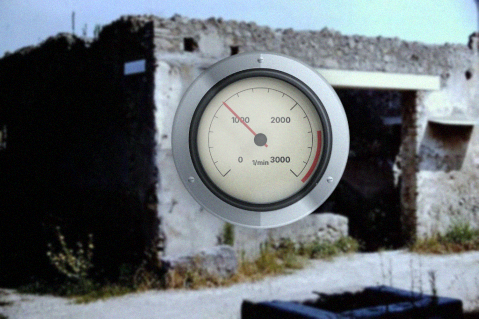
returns value=1000 unit=rpm
